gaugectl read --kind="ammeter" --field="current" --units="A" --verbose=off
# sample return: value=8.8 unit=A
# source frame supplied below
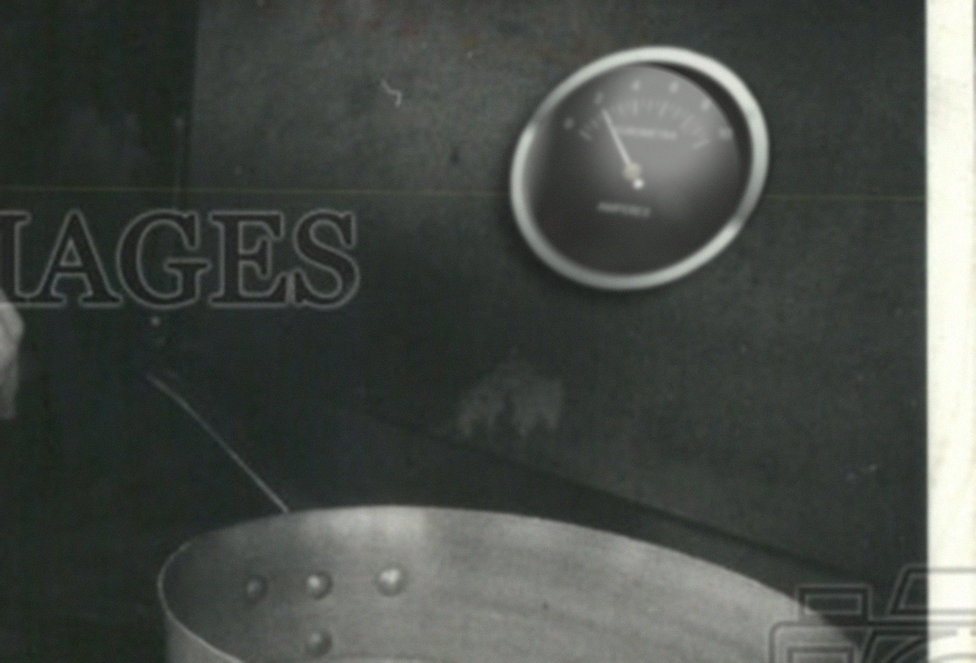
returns value=2 unit=A
